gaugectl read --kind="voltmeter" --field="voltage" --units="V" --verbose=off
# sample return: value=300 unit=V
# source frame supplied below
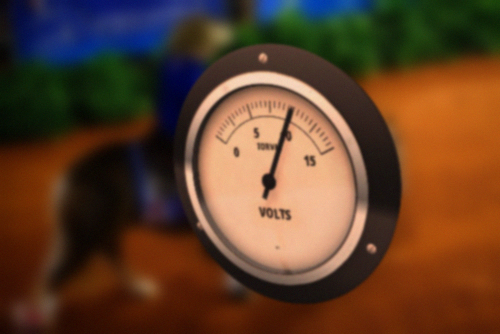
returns value=10 unit=V
